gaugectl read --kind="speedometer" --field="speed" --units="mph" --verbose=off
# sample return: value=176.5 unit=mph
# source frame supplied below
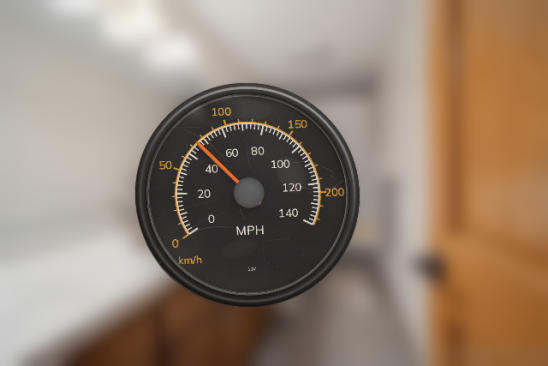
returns value=46 unit=mph
